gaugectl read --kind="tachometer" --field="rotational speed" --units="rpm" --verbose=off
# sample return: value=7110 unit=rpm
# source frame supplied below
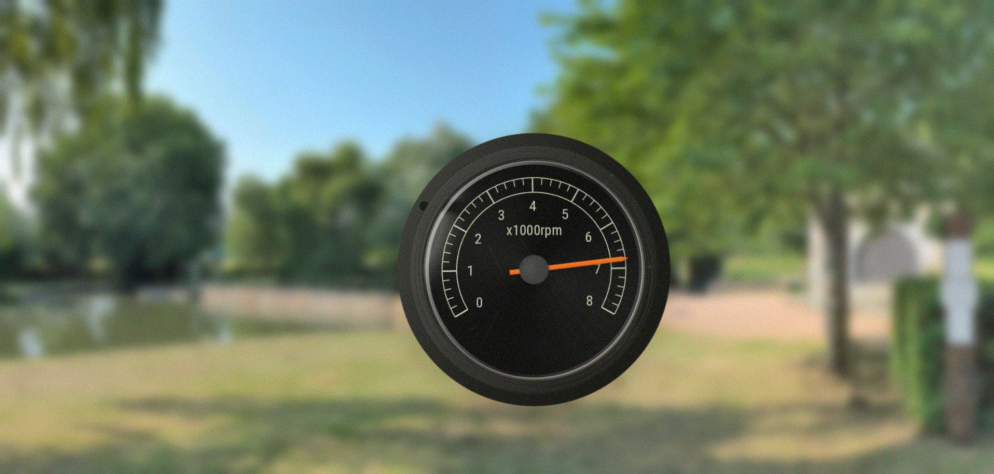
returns value=6800 unit=rpm
